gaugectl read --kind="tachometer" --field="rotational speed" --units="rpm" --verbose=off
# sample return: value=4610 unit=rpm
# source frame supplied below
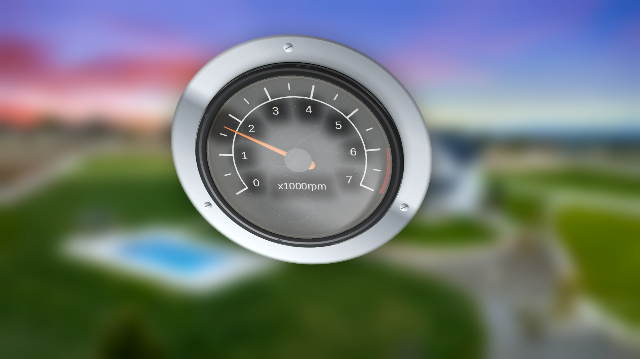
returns value=1750 unit=rpm
